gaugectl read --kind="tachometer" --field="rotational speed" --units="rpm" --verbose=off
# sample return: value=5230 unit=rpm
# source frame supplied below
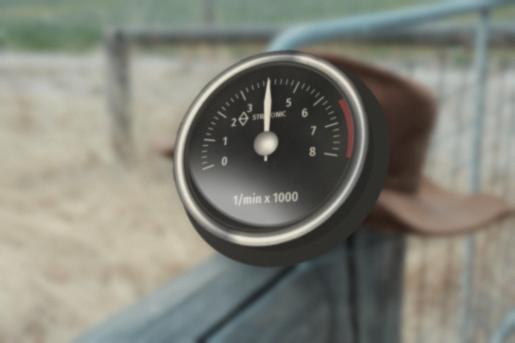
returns value=4000 unit=rpm
